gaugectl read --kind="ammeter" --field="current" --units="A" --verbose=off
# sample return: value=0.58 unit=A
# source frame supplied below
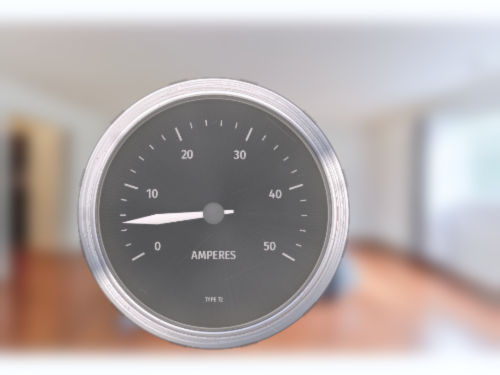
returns value=5 unit=A
